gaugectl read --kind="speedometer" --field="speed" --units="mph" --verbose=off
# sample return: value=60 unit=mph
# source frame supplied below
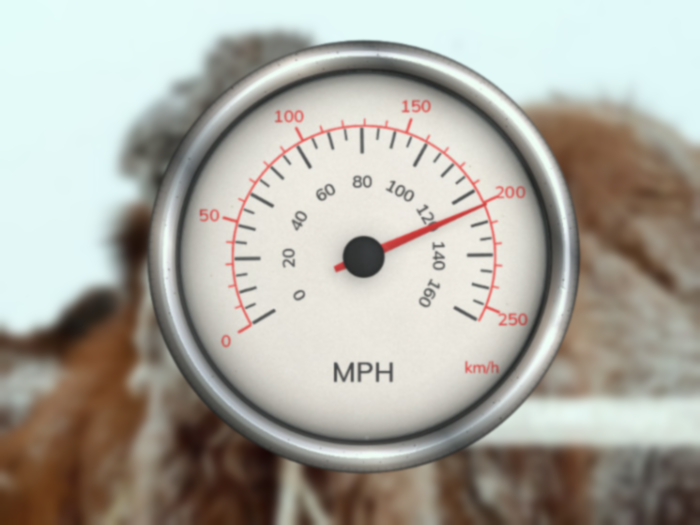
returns value=125 unit=mph
